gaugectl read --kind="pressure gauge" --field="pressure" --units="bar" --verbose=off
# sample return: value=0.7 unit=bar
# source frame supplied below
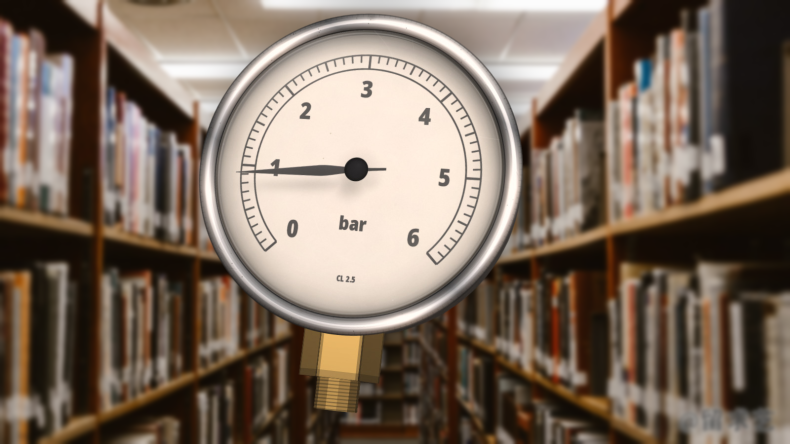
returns value=0.9 unit=bar
